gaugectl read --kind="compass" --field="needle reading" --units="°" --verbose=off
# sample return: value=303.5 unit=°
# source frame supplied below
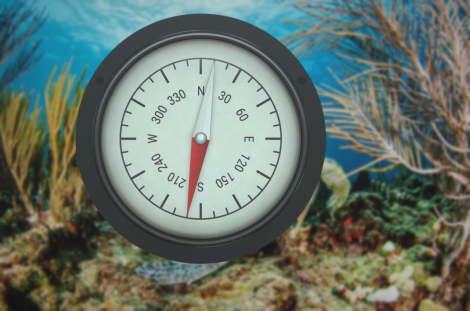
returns value=190 unit=°
